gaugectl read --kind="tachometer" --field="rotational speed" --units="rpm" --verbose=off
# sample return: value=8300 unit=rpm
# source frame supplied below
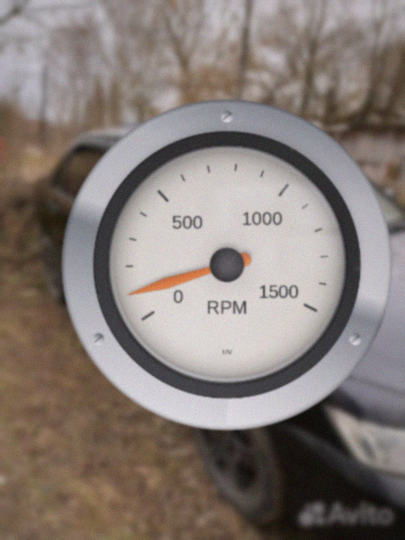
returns value=100 unit=rpm
